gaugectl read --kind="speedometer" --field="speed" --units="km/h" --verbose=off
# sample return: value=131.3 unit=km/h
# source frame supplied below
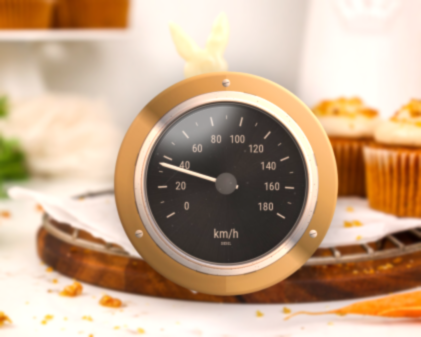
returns value=35 unit=km/h
